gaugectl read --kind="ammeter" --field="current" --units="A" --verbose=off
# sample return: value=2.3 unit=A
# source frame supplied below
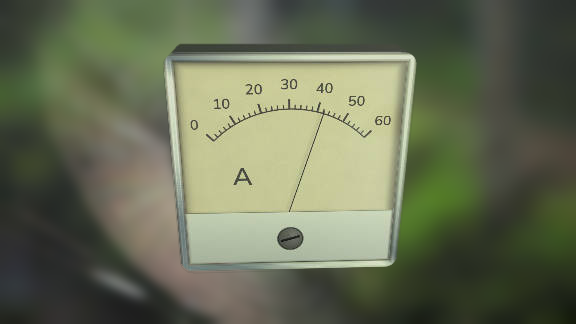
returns value=42 unit=A
